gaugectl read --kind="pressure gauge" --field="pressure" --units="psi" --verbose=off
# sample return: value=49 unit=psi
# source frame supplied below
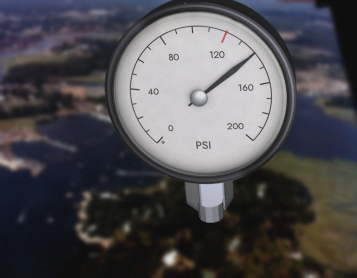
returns value=140 unit=psi
